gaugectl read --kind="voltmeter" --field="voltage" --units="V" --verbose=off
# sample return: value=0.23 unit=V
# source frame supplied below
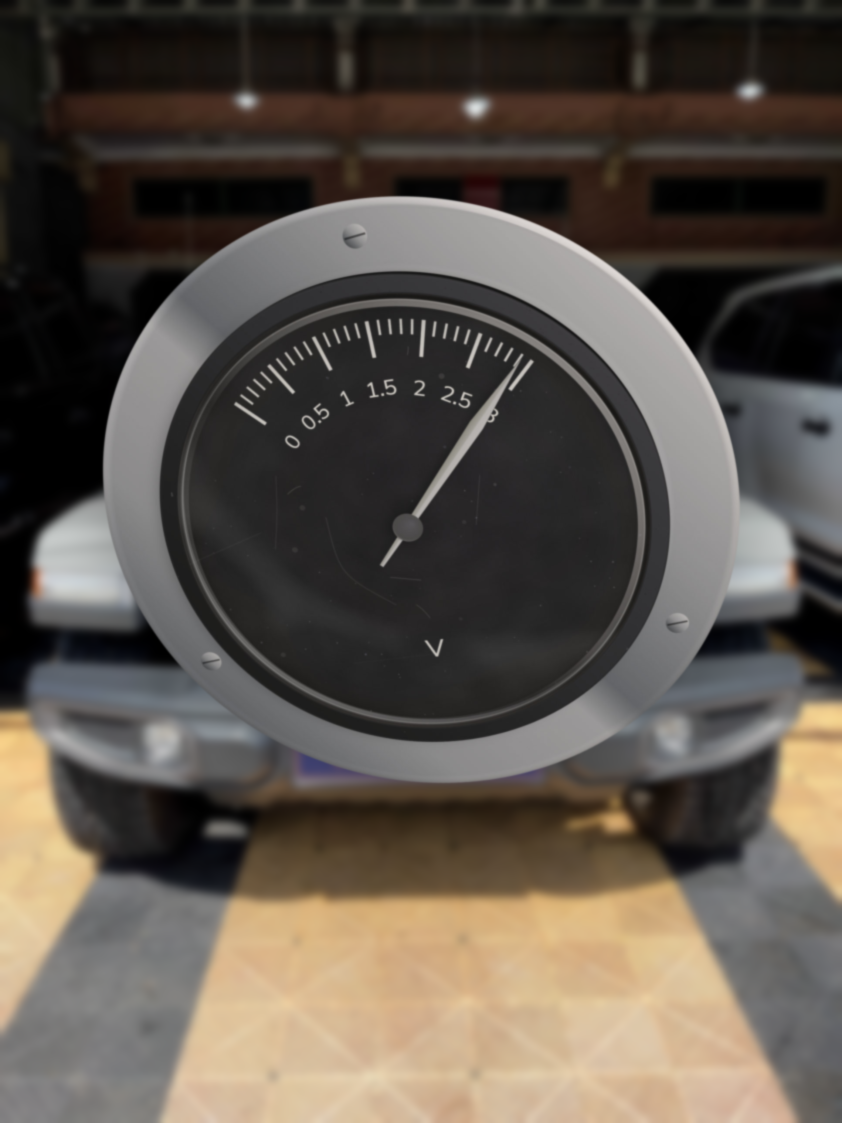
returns value=2.9 unit=V
